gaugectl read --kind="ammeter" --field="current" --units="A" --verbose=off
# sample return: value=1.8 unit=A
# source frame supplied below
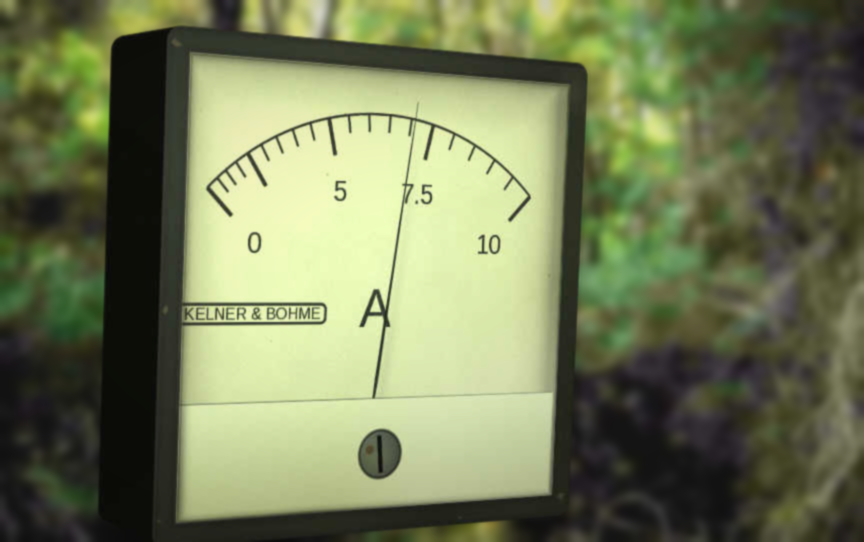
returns value=7 unit=A
